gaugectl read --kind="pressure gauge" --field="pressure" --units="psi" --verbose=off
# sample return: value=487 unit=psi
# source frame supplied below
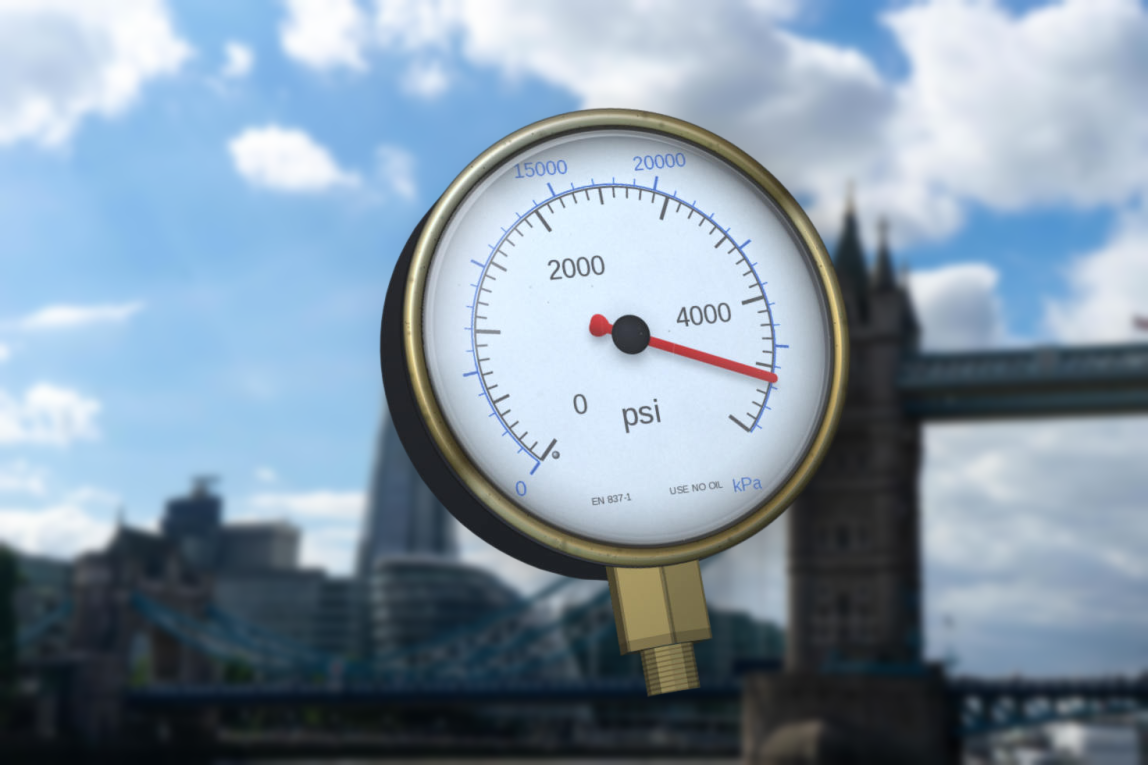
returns value=4600 unit=psi
